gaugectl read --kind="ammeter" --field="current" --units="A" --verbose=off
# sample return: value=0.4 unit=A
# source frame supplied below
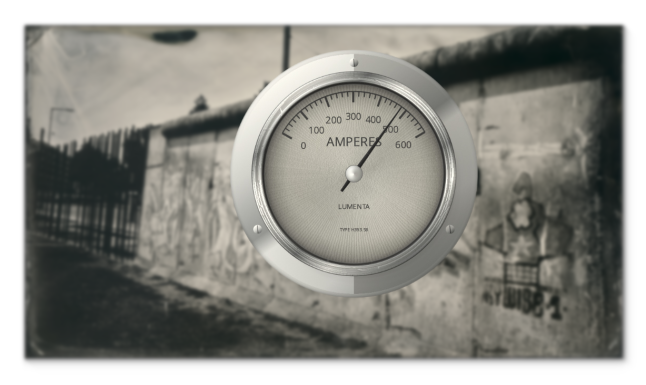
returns value=480 unit=A
